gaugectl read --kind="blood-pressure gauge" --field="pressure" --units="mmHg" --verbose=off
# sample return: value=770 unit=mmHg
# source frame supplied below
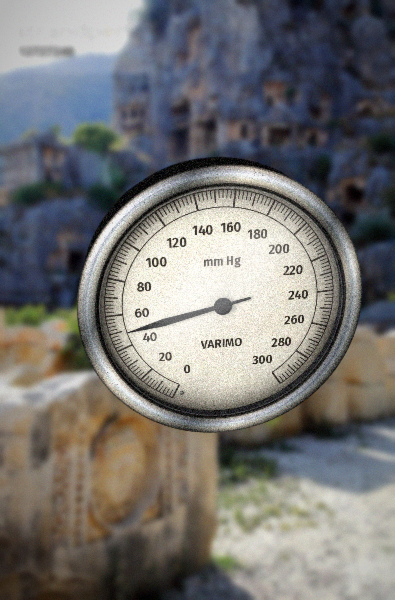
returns value=50 unit=mmHg
